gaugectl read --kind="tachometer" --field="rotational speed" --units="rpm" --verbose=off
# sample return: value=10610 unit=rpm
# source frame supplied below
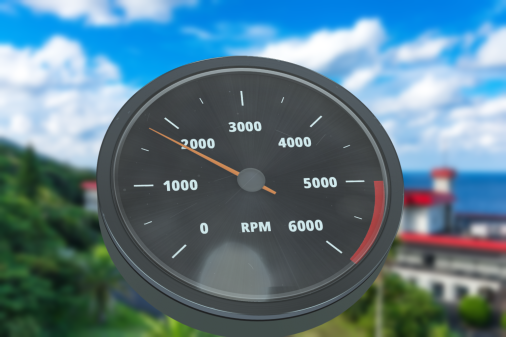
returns value=1750 unit=rpm
